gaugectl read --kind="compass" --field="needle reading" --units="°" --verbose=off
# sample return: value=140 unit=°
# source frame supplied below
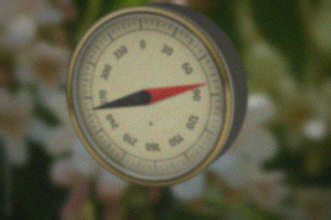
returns value=80 unit=°
